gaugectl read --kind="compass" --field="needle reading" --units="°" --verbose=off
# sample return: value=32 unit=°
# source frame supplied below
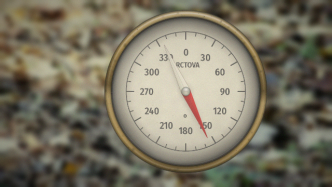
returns value=155 unit=°
